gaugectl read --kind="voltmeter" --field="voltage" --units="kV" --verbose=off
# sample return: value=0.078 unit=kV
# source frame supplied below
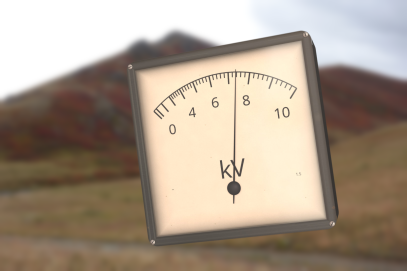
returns value=7.4 unit=kV
